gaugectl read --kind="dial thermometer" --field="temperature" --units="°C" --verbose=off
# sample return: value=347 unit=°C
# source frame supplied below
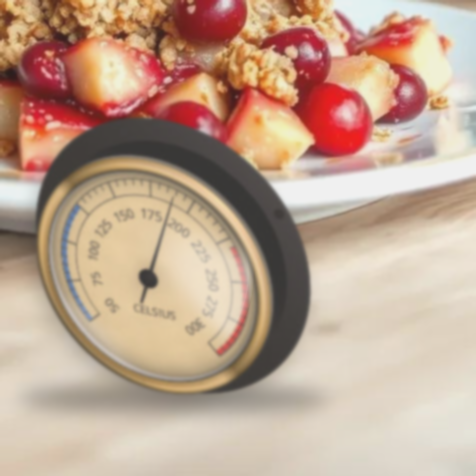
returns value=190 unit=°C
